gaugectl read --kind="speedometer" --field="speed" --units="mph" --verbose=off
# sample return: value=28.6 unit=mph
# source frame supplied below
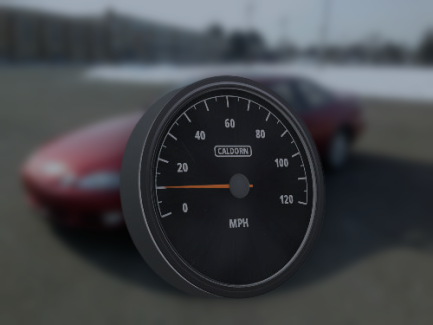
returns value=10 unit=mph
